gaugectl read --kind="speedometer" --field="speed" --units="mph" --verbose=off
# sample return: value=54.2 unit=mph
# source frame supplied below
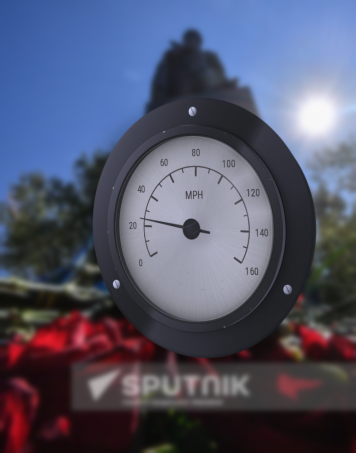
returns value=25 unit=mph
